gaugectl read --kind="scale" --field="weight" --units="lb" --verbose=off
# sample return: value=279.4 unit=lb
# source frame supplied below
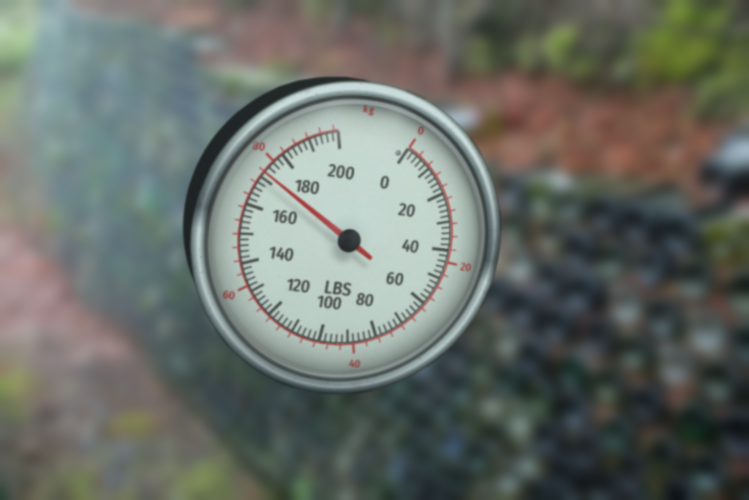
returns value=172 unit=lb
